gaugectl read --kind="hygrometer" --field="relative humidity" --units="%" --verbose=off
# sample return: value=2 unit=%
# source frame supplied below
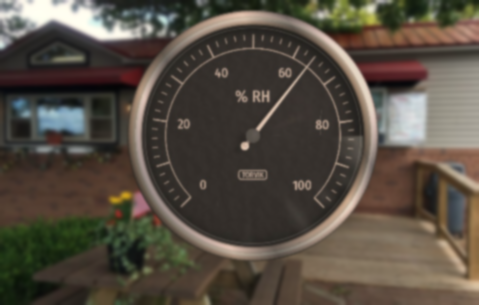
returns value=64 unit=%
